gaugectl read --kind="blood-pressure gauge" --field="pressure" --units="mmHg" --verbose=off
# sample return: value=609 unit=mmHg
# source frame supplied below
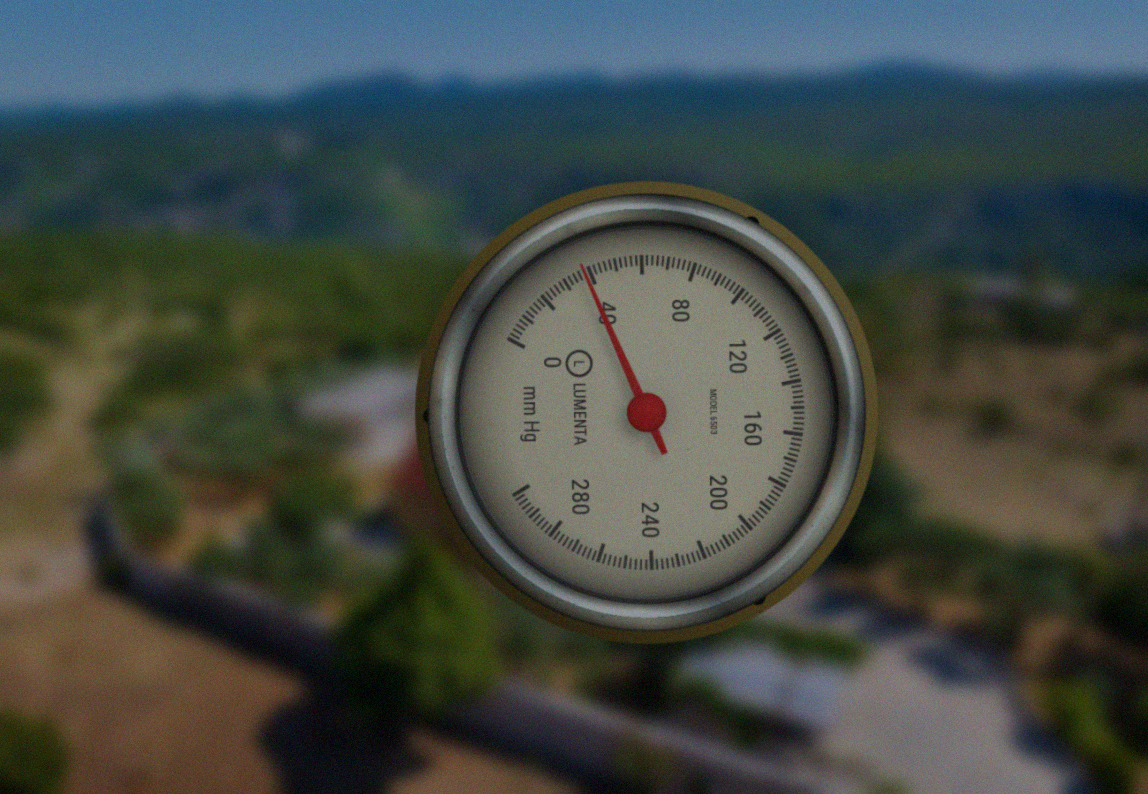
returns value=38 unit=mmHg
